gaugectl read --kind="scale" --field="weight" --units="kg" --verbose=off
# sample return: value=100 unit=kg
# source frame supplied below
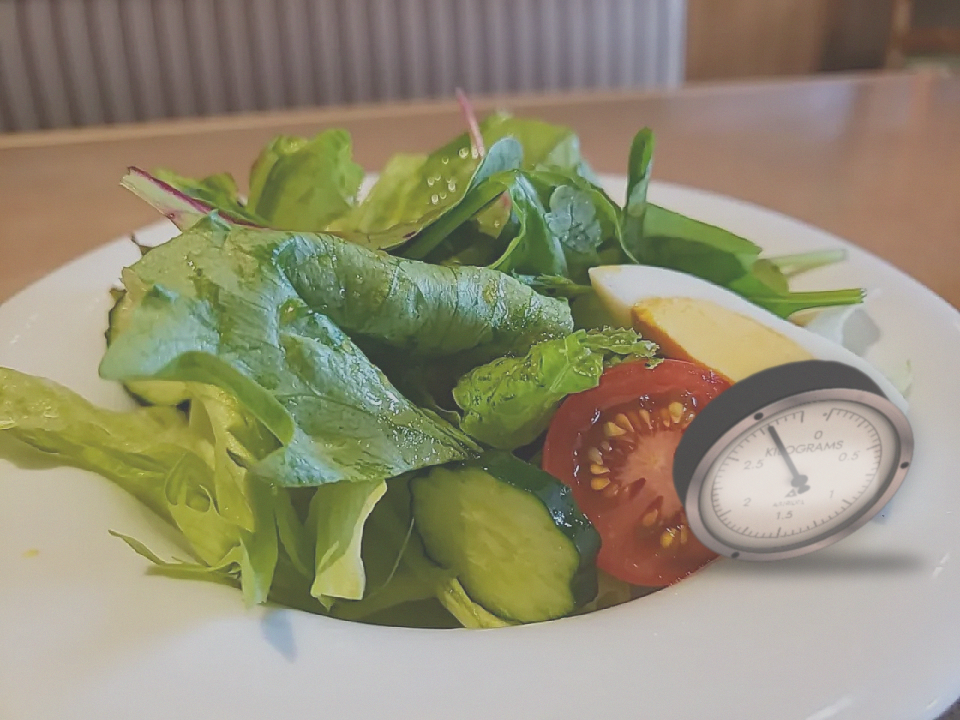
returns value=2.8 unit=kg
